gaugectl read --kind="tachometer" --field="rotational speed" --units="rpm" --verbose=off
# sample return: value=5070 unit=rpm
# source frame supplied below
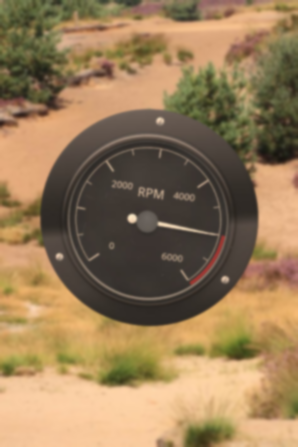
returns value=5000 unit=rpm
